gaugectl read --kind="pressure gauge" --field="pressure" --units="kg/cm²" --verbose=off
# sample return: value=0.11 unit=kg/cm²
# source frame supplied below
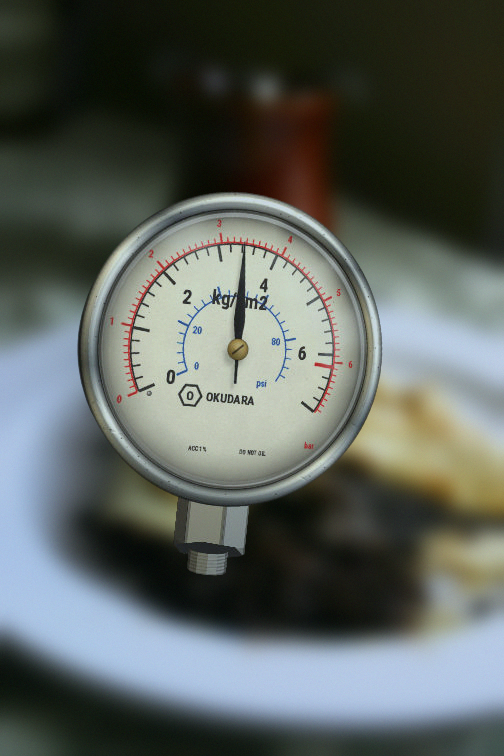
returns value=3.4 unit=kg/cm²
